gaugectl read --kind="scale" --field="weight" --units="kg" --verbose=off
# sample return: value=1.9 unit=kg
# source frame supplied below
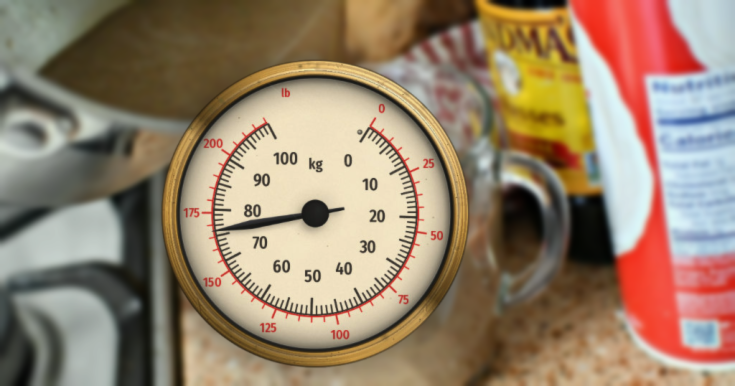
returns value=76 unit=kg
